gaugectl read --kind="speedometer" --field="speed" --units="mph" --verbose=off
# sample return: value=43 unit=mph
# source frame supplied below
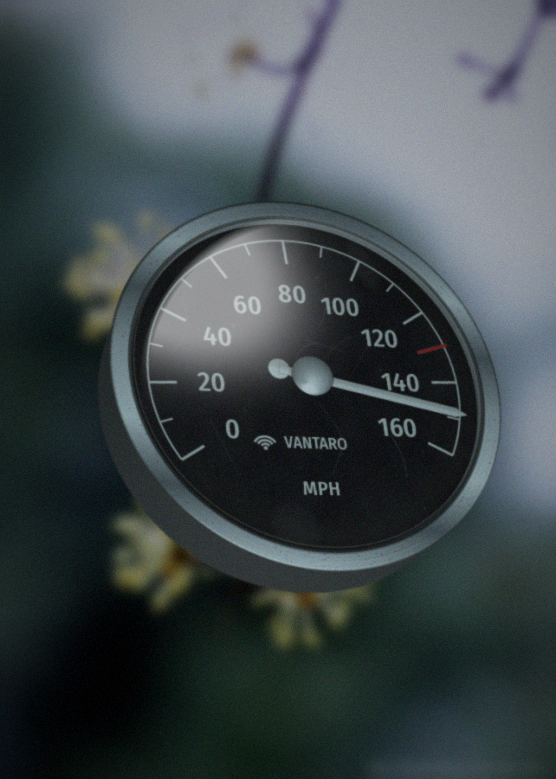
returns value=150 unit=mph
